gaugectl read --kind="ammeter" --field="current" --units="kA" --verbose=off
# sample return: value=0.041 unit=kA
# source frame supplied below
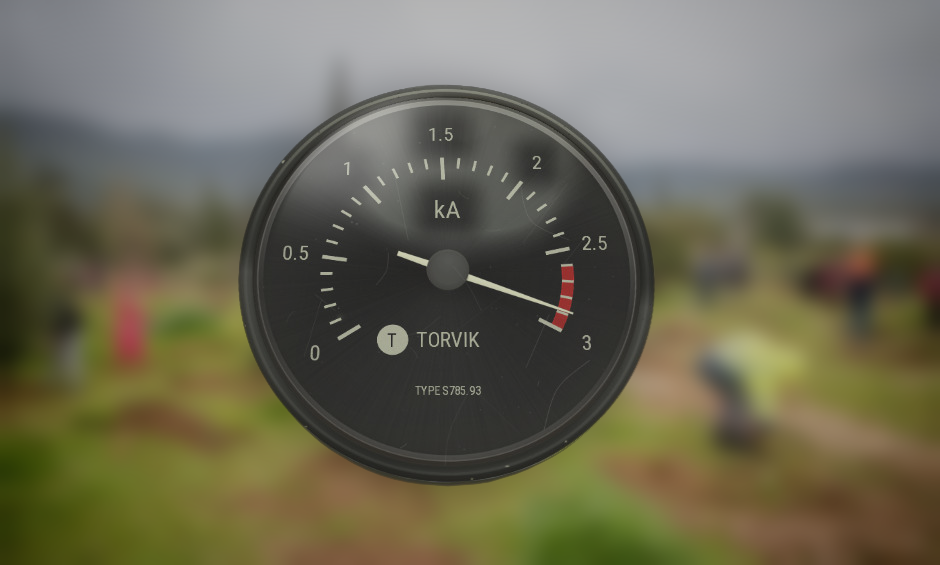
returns value=2.9 unit=kA
